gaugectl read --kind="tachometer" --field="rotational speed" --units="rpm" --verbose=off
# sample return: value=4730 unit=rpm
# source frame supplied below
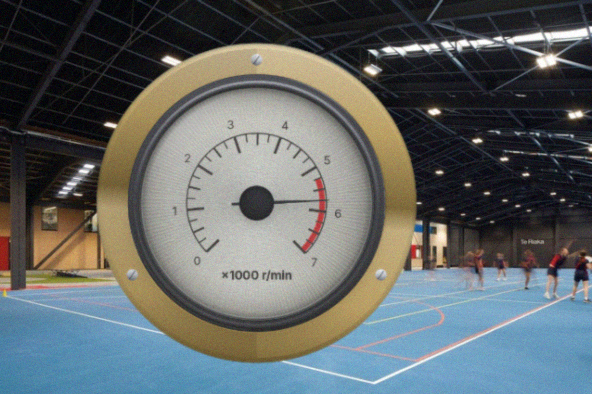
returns value=5750 unit=rpm
